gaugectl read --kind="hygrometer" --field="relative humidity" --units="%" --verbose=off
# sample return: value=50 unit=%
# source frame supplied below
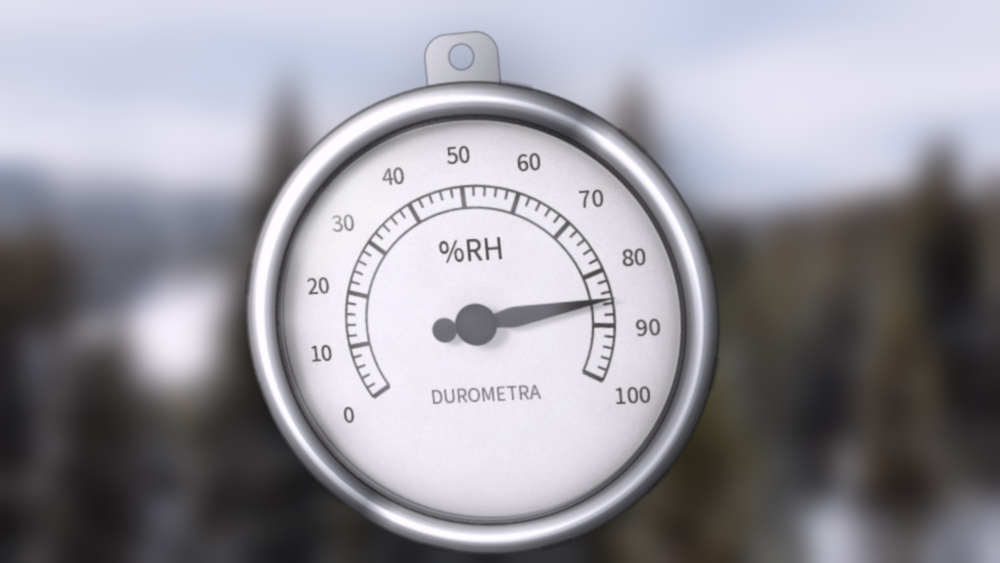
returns value=85 unit=%
